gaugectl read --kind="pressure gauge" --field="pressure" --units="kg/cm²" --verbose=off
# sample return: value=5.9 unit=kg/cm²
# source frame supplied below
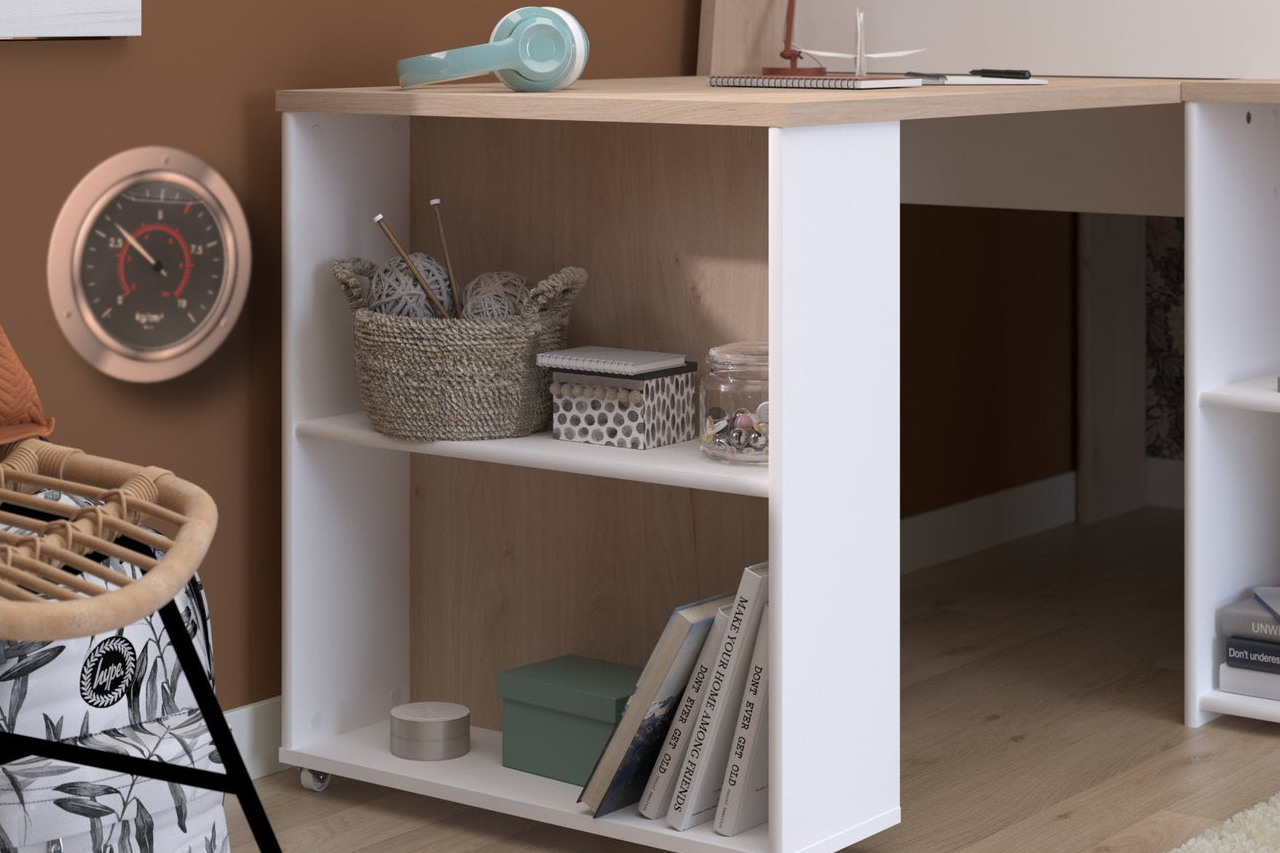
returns value=3 unit=kg/cm²
